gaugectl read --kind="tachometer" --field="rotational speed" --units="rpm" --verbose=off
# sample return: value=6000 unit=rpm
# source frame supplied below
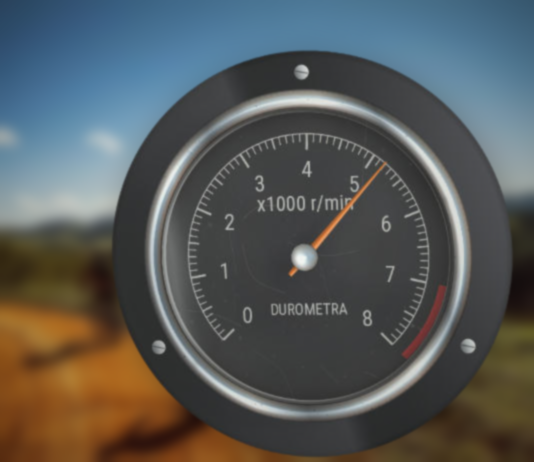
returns value=5200 unit=rpm
